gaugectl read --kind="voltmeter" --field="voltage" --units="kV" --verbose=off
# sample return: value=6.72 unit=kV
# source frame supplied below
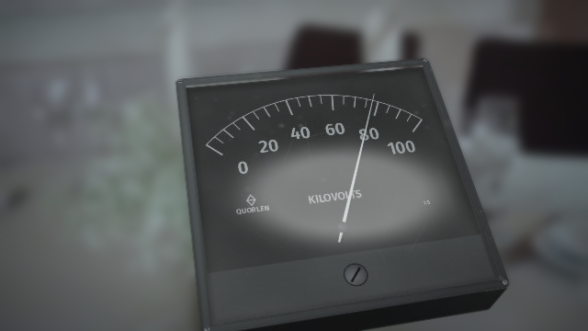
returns value=77.5 unit=kV
